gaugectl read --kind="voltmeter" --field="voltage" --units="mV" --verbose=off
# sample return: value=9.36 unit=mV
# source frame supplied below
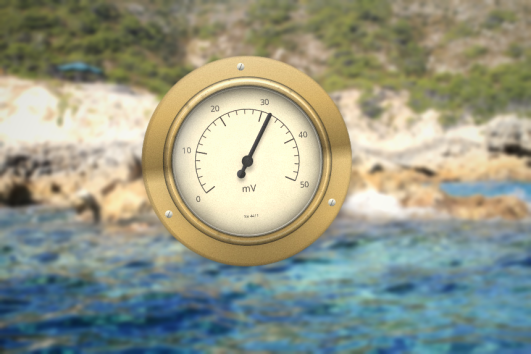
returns value=32 unit=mV
